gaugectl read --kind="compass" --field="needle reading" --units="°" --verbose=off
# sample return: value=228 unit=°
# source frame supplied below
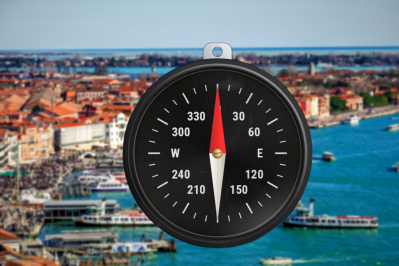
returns value=0 unit=°
